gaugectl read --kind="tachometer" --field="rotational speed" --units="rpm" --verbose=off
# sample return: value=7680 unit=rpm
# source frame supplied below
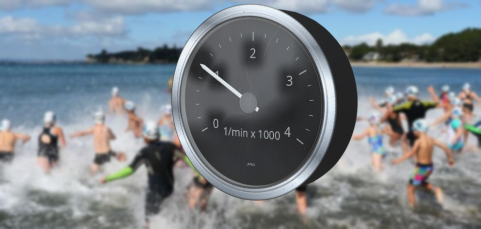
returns value=1000 unit=rpm
